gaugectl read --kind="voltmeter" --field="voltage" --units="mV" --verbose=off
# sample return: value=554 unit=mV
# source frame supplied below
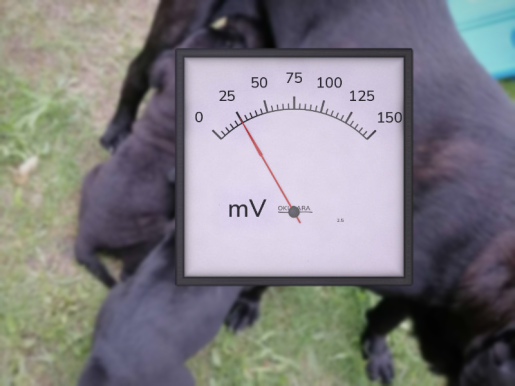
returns value=25 unit=mV
